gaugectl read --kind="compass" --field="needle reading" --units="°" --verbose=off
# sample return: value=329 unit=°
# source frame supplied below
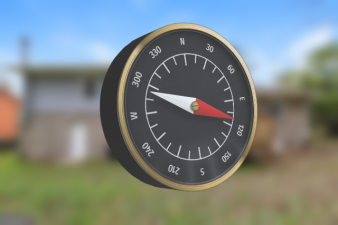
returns value=112.5 unit=°
